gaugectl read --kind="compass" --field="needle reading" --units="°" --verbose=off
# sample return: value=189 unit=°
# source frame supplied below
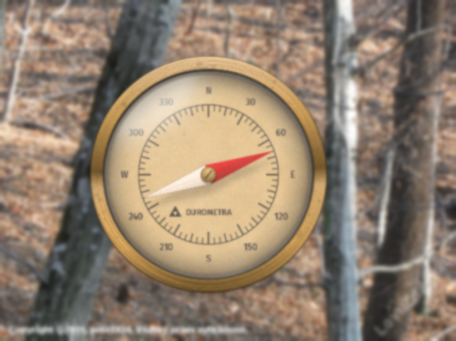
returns value=70 unit=°
